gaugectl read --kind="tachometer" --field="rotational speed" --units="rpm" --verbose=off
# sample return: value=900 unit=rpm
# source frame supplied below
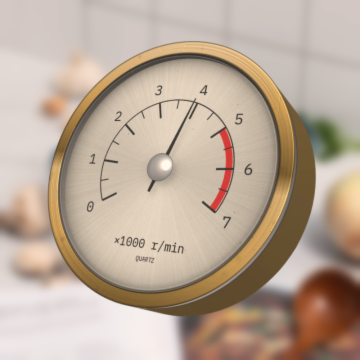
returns value=4000 unit=rpm
